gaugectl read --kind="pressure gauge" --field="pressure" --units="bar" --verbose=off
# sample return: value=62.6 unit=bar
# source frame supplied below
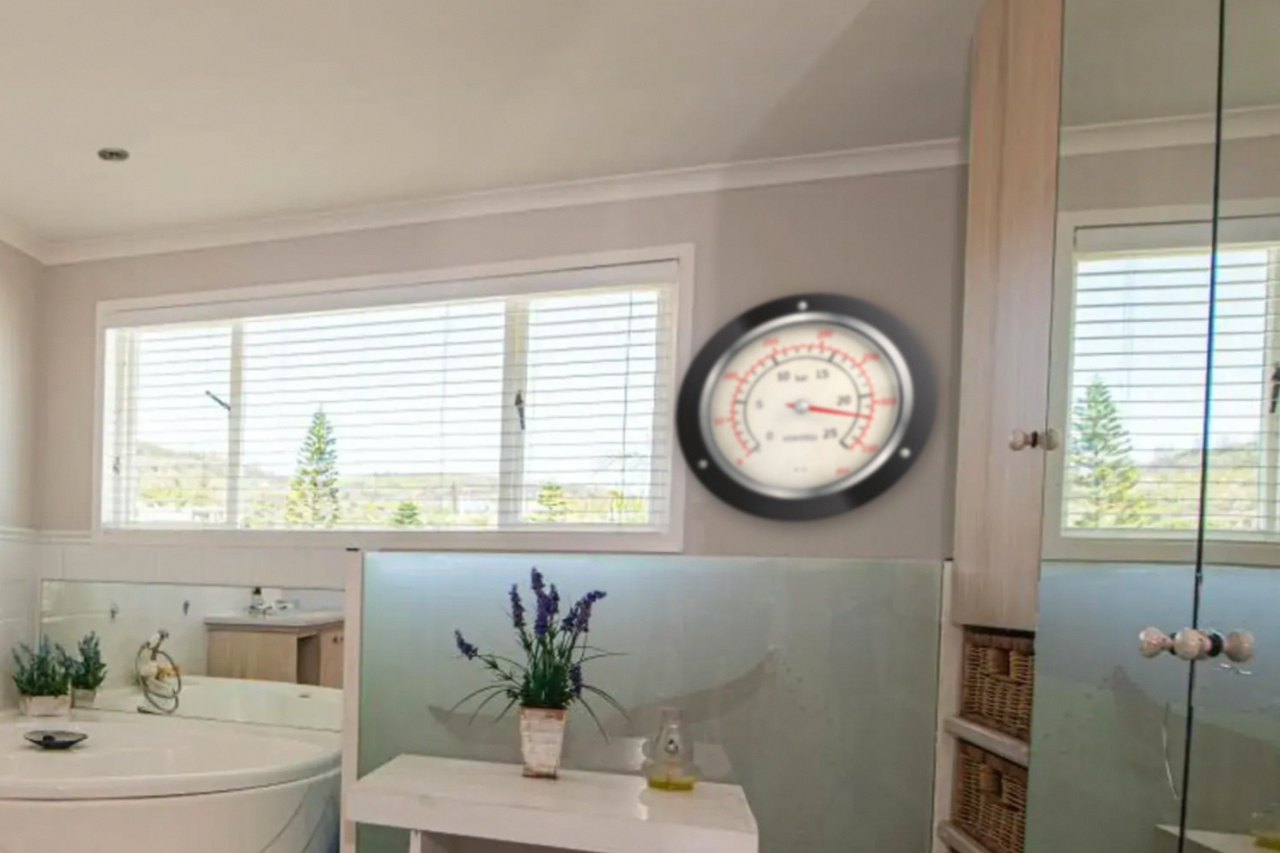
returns value=22 unit=bar
